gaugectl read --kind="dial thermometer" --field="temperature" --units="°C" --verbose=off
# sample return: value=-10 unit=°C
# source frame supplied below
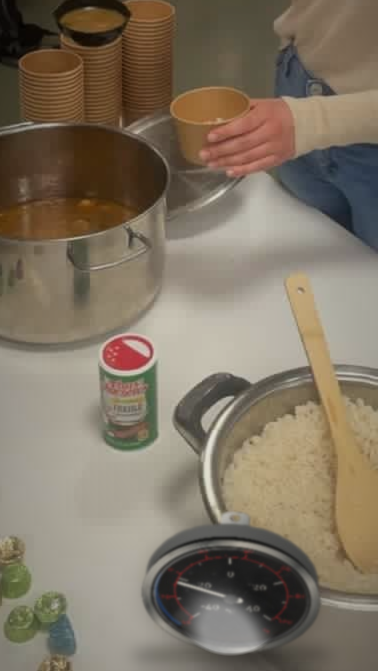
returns value=-20 unit=°C
